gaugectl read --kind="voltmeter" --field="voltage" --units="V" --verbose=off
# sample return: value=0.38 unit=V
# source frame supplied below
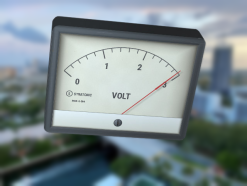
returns value=2.9 unit=V
